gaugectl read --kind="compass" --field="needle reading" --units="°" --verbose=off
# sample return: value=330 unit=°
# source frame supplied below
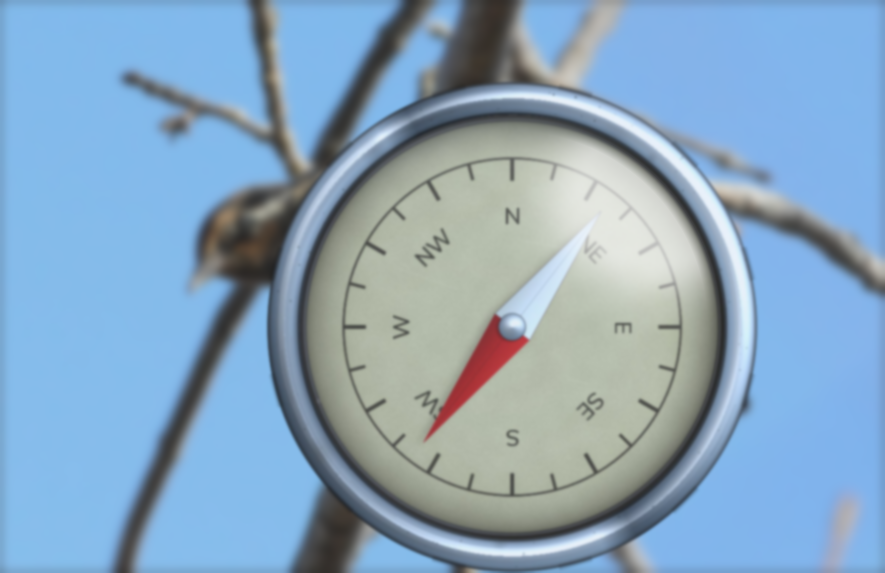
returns value=217.5 unit=°
